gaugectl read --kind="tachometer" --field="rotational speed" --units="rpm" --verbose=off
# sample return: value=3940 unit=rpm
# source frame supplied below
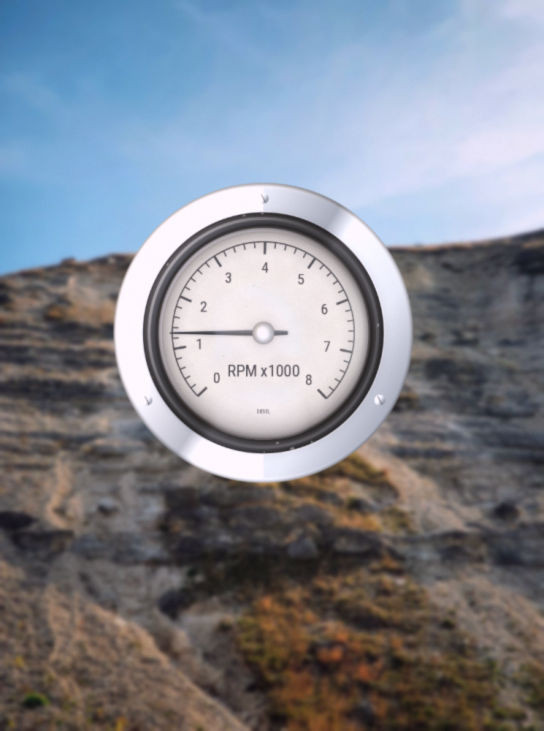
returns value=1300 unit=rpm
